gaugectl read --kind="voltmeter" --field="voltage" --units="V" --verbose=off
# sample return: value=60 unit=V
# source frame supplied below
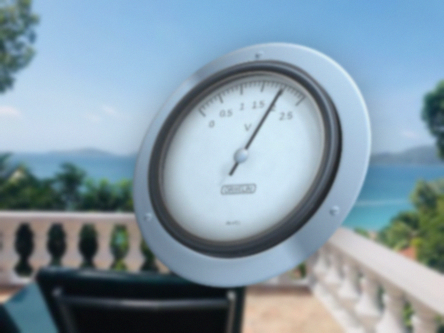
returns value=2 unit=V
